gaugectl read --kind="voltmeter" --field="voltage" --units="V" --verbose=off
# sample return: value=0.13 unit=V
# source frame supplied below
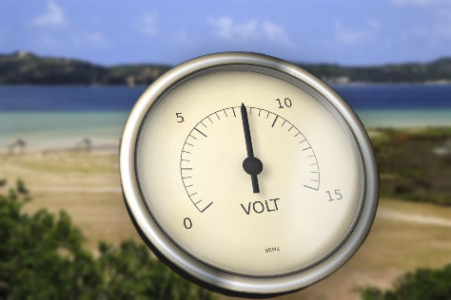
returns value=8 unit=V
